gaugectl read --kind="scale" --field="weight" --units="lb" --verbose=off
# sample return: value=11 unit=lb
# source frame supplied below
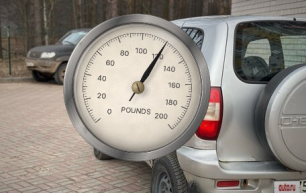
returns value=120 unit=lb
